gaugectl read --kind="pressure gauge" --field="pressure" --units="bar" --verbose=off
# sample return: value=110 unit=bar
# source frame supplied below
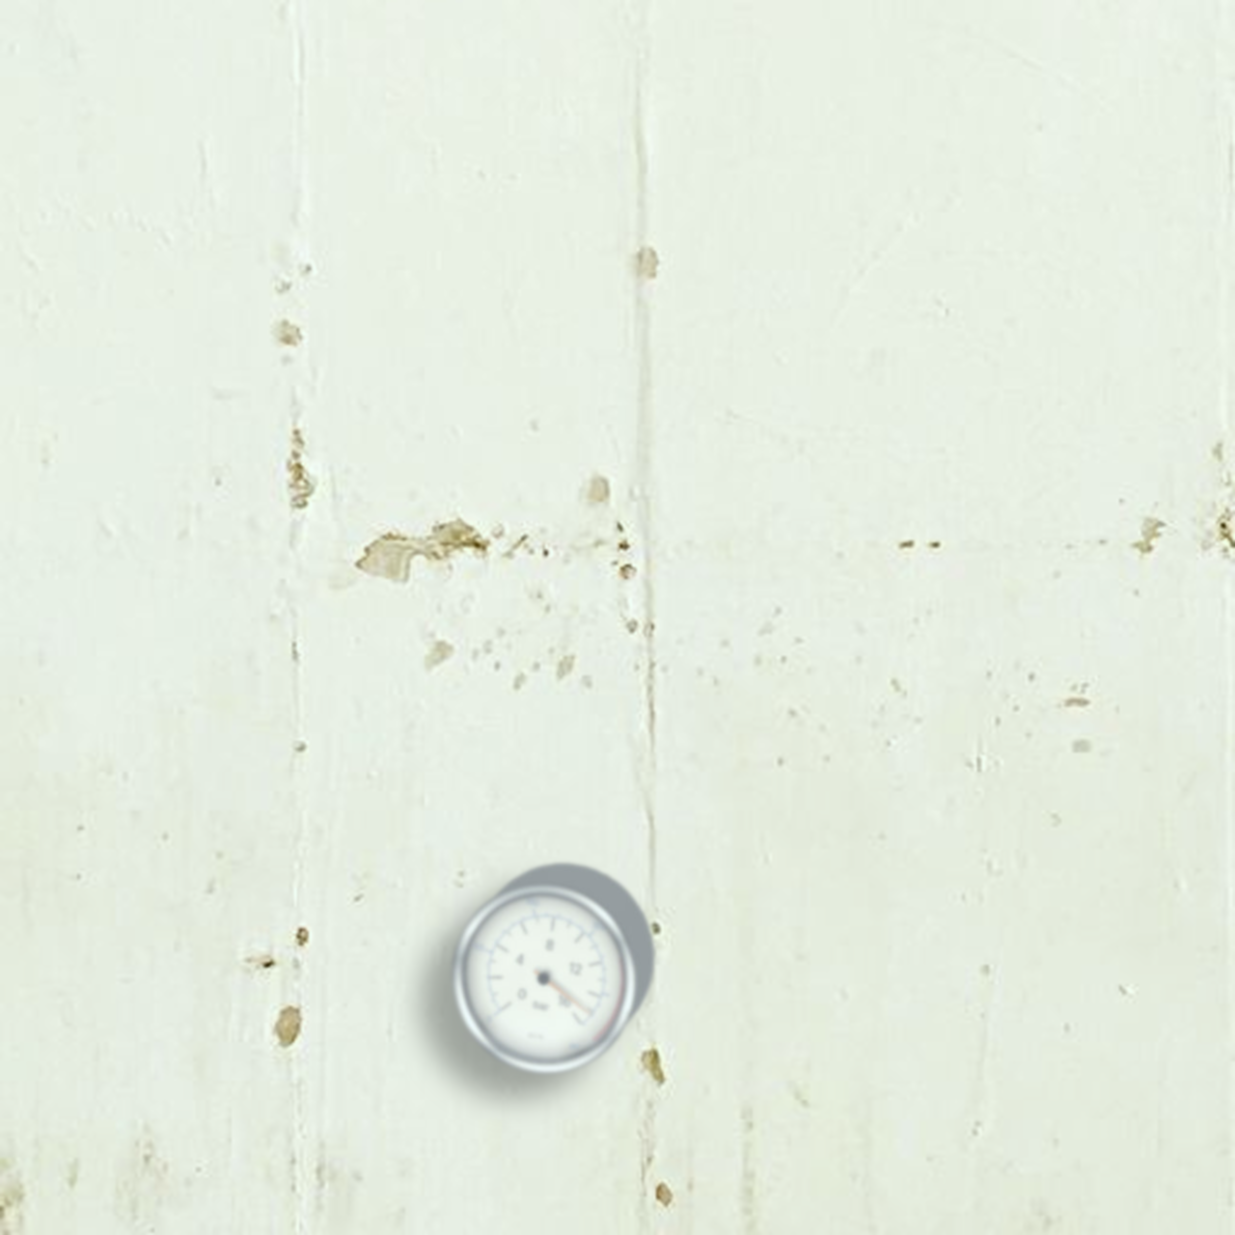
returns value=15 unit=bar
